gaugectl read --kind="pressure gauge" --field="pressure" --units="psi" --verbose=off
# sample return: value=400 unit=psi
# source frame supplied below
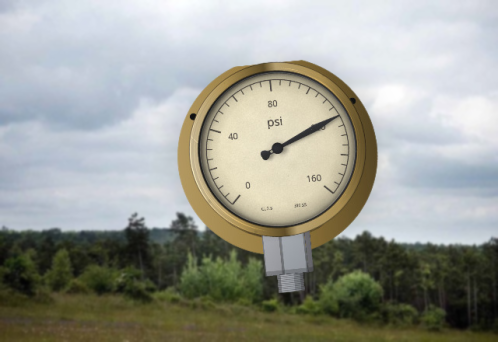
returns value=120 unit=psi
